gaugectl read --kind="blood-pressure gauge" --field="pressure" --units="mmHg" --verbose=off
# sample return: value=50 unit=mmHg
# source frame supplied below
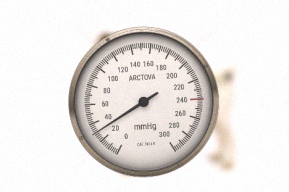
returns value=30 unit=mmHg
